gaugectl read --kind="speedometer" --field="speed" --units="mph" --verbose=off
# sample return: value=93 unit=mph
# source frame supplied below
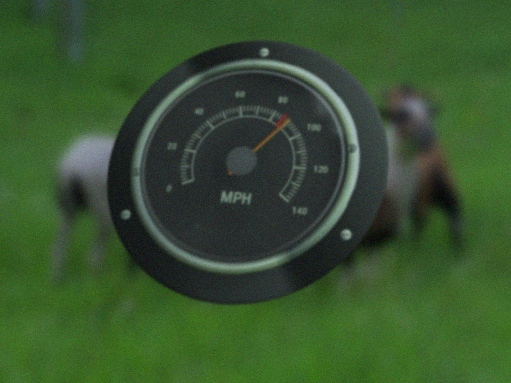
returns value=90 unit=mph
